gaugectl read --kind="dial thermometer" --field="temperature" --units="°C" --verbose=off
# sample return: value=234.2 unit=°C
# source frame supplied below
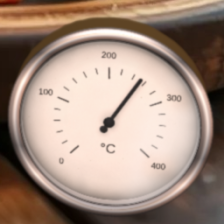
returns value=250 unit=°C
